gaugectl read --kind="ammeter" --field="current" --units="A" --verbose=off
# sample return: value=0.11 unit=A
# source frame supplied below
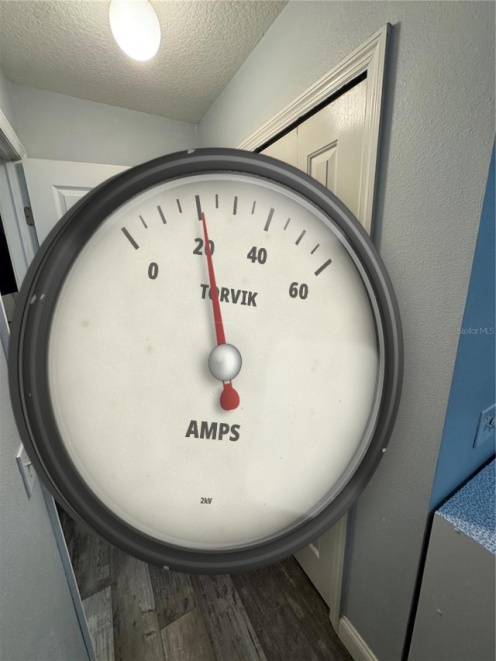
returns value=20 unit=A
